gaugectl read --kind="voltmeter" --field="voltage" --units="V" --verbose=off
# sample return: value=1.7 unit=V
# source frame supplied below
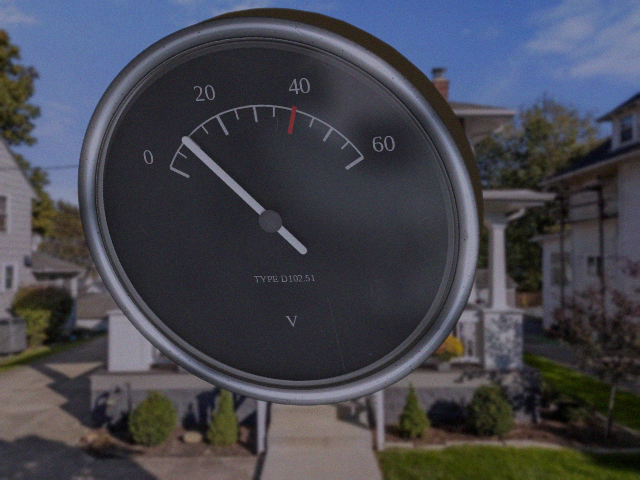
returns value=10 unit=V
